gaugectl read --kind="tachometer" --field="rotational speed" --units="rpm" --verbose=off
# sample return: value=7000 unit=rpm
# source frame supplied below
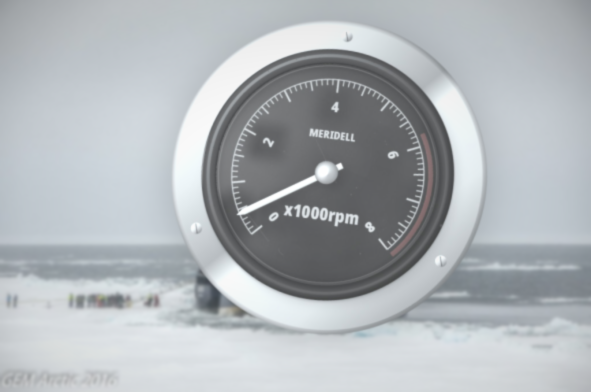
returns value=400 unit=rpm
